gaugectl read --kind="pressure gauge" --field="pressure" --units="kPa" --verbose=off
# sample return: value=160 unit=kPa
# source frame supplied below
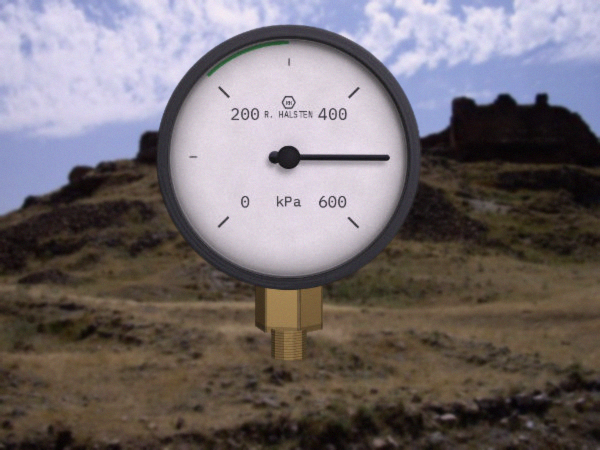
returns value=500 unit=kPa
